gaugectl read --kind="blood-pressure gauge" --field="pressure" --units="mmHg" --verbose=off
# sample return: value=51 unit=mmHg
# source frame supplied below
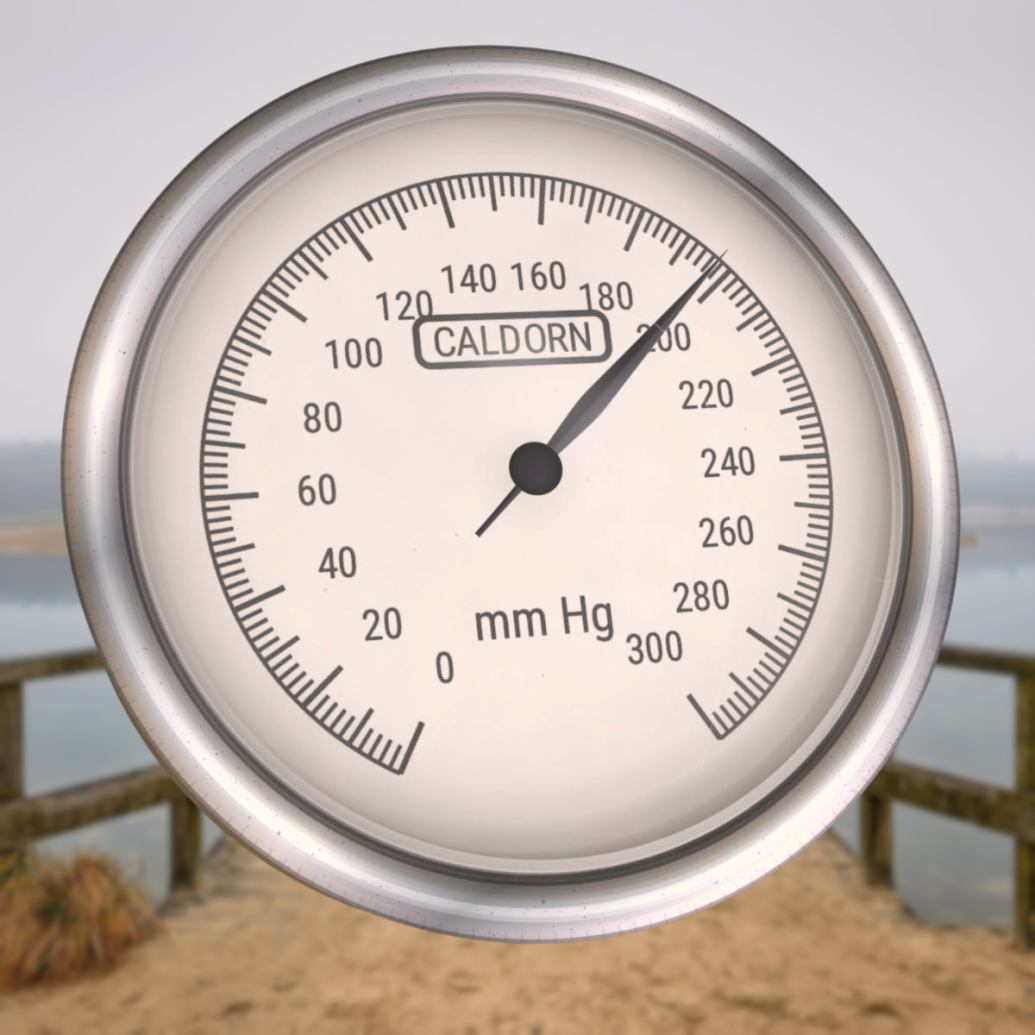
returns value=197 unit=mmHg
